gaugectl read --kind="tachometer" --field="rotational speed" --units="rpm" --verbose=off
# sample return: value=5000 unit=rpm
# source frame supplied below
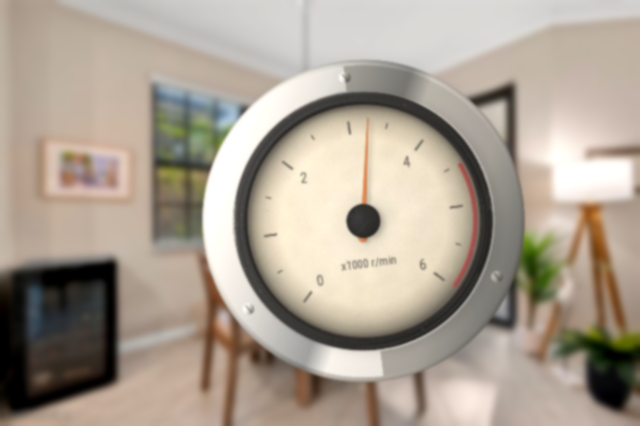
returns value=3250 unit=rpm
